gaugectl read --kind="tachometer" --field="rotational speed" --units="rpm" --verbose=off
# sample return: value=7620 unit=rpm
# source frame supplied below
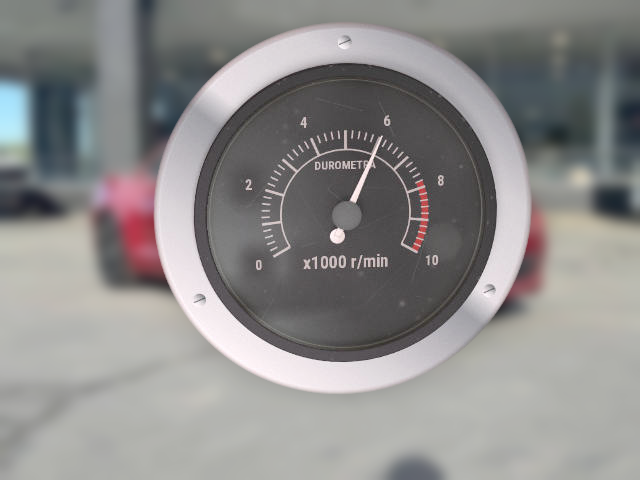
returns value=6000 unit=rpm
